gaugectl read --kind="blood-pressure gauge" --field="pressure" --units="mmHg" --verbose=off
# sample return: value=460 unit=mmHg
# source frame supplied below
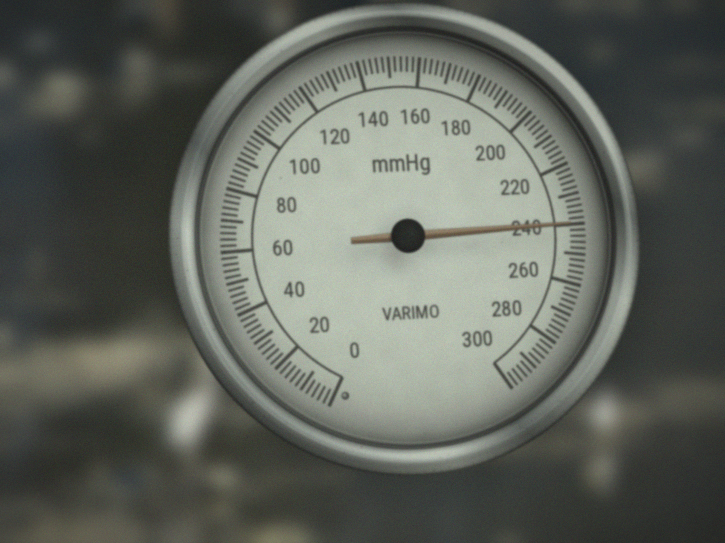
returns value=240 unit=mmHg
